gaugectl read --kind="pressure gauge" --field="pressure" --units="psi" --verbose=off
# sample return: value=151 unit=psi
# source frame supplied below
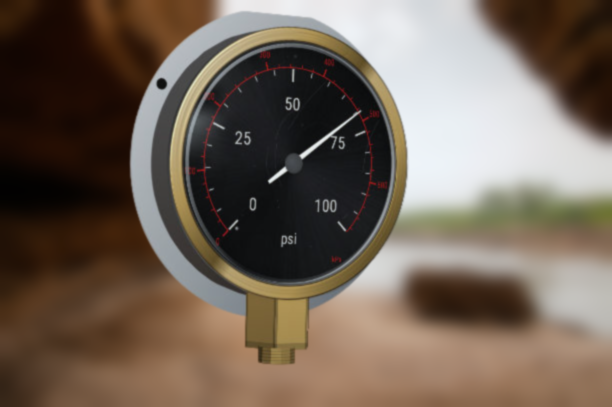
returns value=70 unit=psi
